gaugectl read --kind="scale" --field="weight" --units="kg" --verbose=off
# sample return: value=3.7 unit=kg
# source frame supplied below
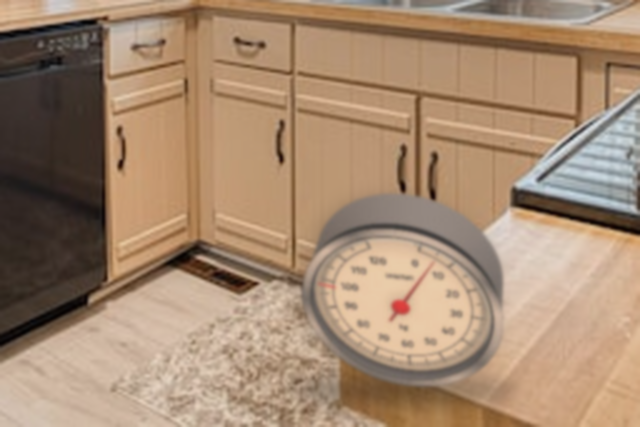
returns value=5 unit=kg
